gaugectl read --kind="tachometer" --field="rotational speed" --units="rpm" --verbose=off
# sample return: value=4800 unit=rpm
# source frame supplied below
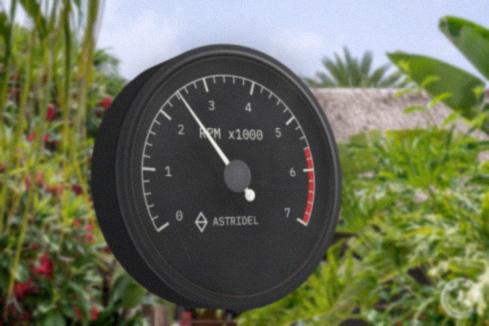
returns value=2400 unit=rpm
